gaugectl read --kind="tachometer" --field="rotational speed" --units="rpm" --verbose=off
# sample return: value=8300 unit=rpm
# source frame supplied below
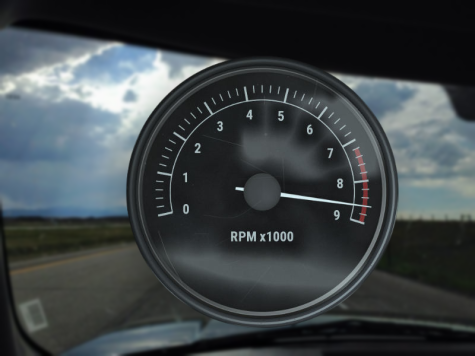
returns value=8600 unit=rpm
